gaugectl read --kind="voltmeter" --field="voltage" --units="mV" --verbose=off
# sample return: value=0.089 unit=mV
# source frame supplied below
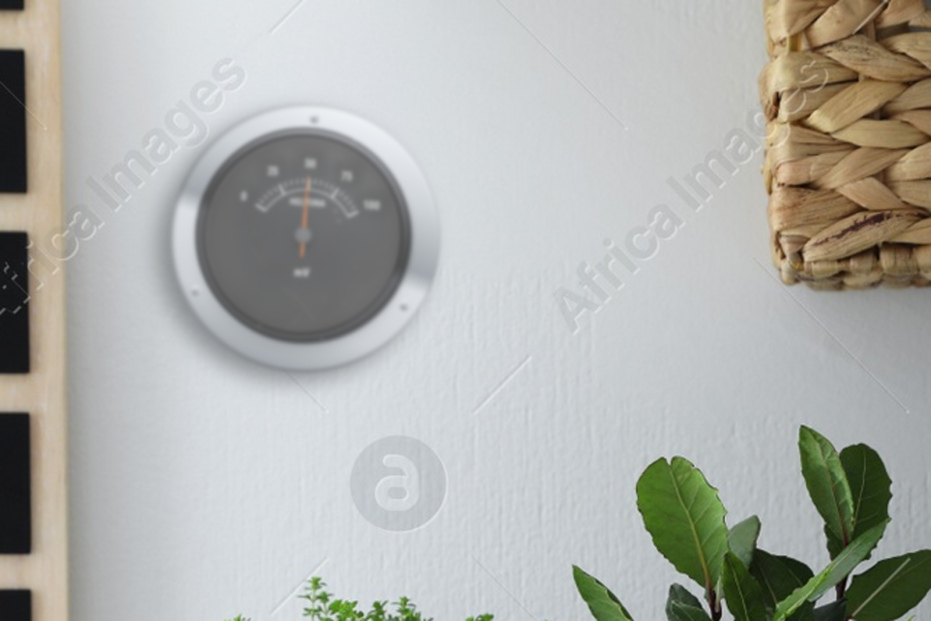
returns value=50 unit=mV
